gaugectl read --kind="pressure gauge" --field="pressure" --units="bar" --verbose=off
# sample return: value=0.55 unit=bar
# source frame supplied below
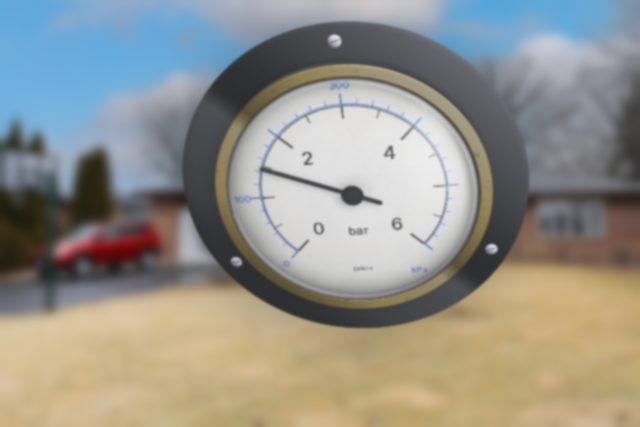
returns value=1.5 unit=bar
